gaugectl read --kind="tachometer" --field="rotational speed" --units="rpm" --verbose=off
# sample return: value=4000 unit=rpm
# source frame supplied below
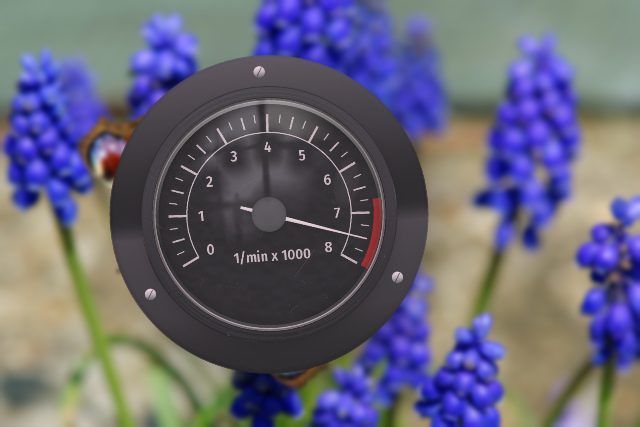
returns value=7500 unit=rpm
